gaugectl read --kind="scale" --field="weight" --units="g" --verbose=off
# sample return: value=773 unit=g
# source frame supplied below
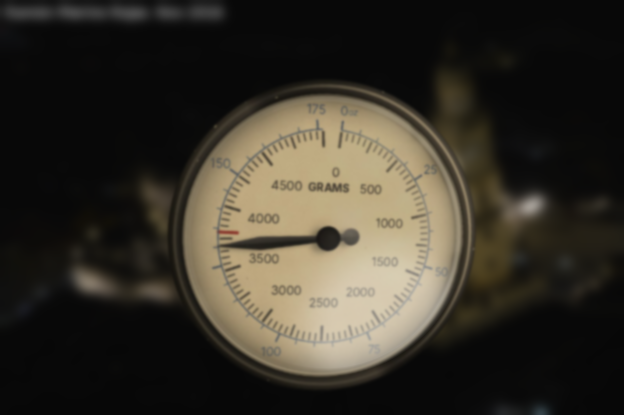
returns value=3700 unit=g
